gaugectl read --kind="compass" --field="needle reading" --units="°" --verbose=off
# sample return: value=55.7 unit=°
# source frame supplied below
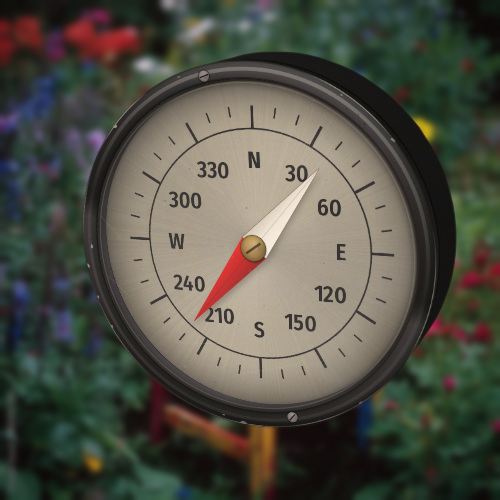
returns value=220 unit=°
